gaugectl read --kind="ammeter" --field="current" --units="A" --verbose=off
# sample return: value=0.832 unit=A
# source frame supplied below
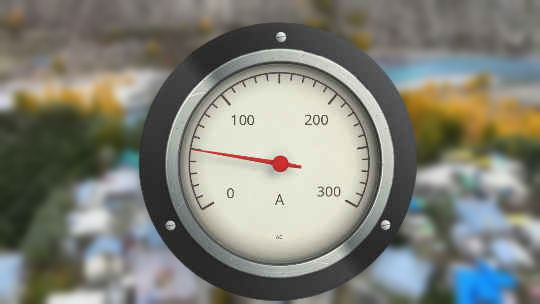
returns value=50 unit=A
